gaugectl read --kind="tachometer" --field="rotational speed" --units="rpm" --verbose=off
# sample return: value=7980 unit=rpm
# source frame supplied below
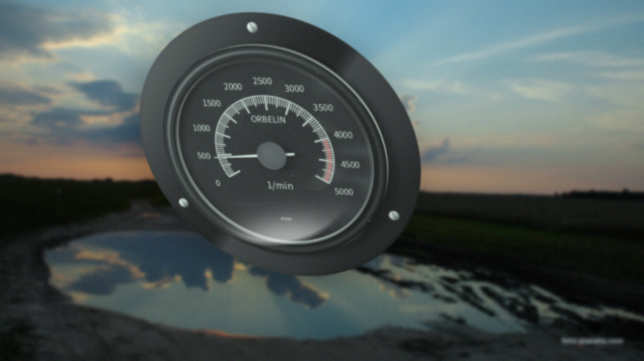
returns value=500 unit=rpm
